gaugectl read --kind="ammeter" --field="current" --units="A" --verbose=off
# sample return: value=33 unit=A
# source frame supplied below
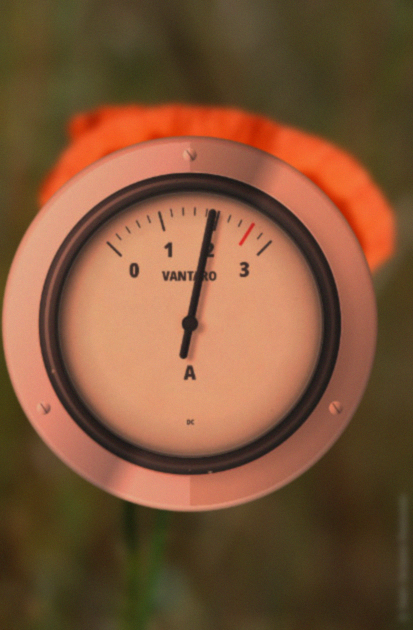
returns value=1.9 unit=A
